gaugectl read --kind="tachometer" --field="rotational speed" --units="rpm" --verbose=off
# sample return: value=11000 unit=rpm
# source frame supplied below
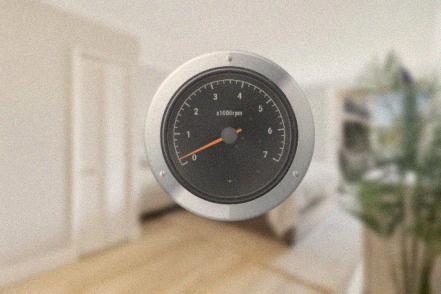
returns value=200 unit=rpm
